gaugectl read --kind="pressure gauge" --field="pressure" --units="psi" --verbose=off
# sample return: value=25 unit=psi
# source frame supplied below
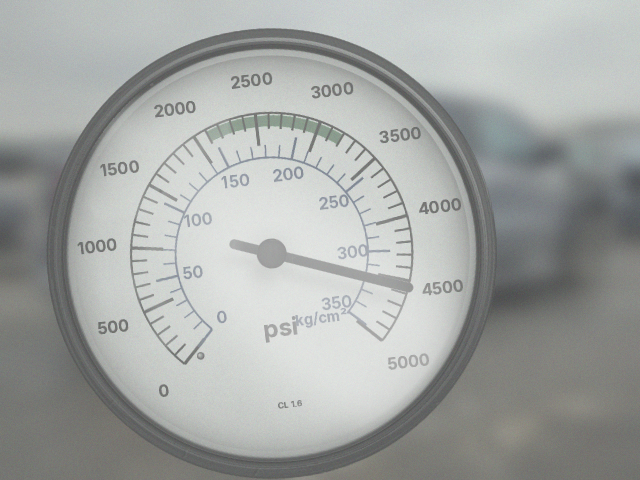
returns value=4550 unit=psi
